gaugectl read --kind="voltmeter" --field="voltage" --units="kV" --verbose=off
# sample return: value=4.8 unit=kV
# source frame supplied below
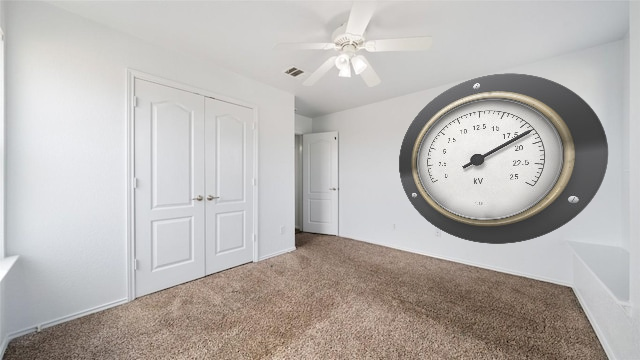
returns value=18.5 unit=kV
